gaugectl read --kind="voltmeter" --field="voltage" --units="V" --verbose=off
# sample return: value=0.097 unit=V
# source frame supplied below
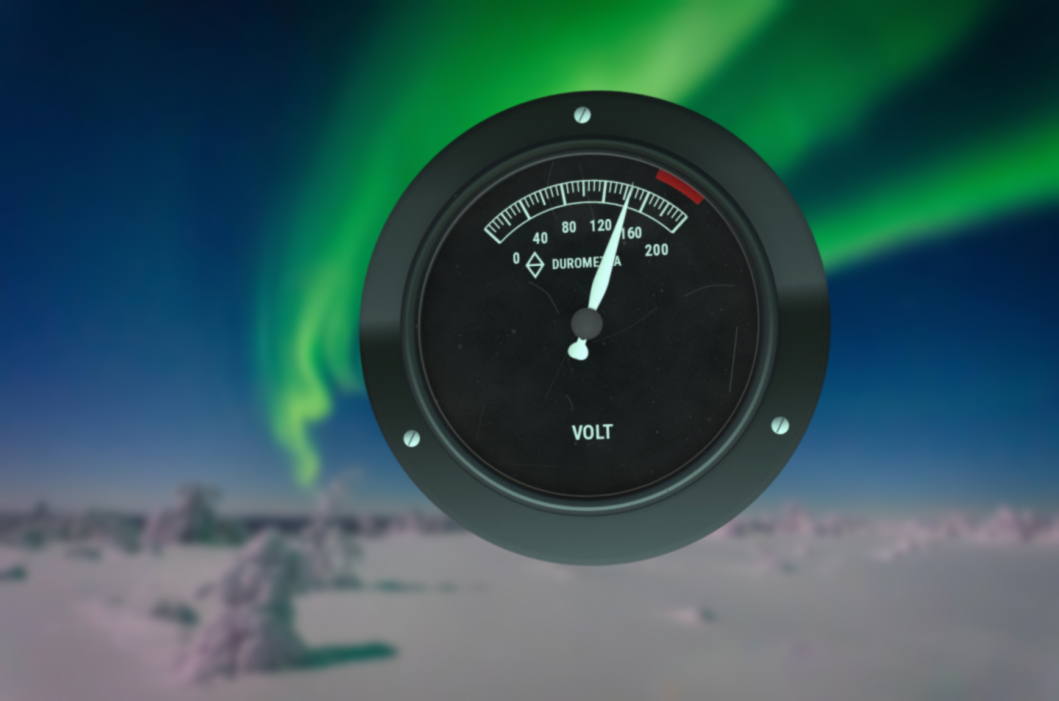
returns value=145 unit=V
